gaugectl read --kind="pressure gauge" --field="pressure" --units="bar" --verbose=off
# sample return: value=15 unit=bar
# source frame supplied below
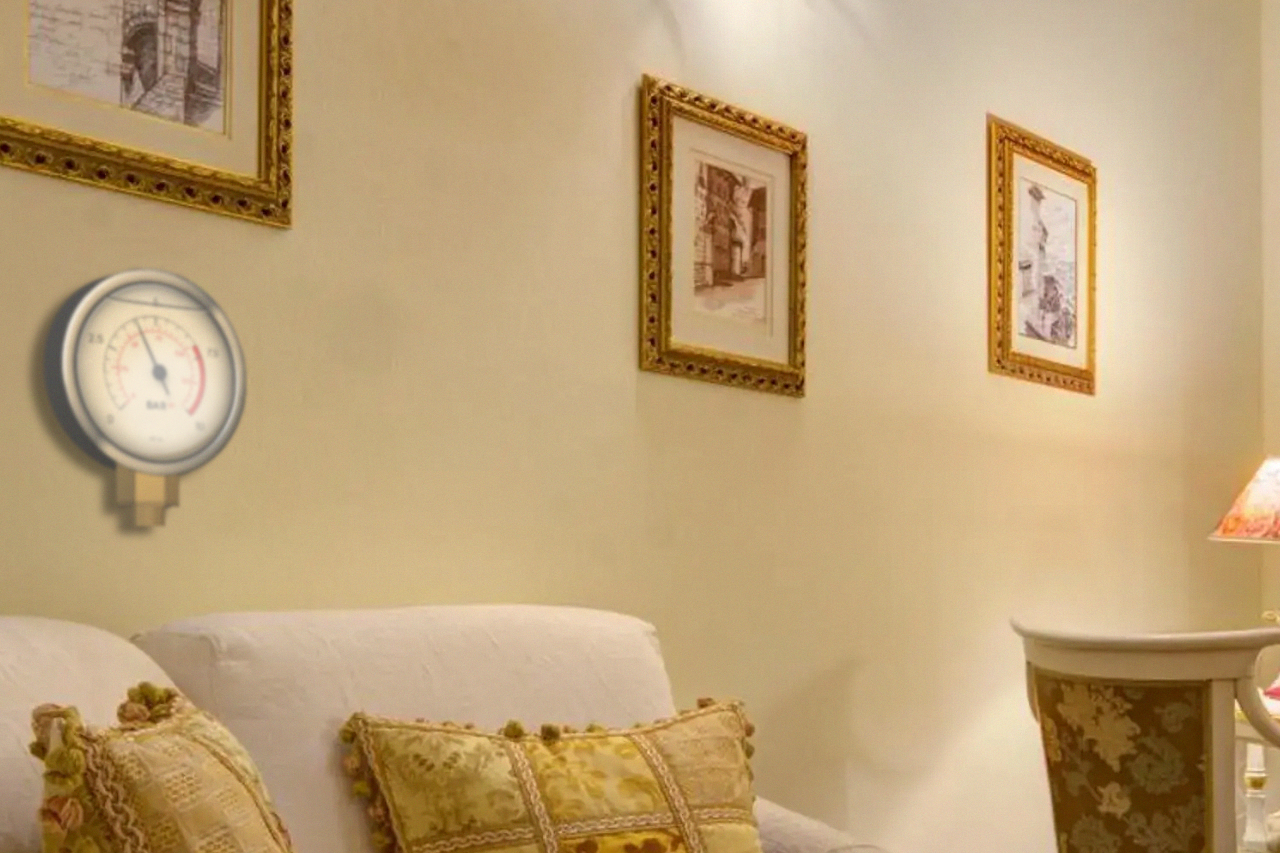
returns value=4 unit=bar
